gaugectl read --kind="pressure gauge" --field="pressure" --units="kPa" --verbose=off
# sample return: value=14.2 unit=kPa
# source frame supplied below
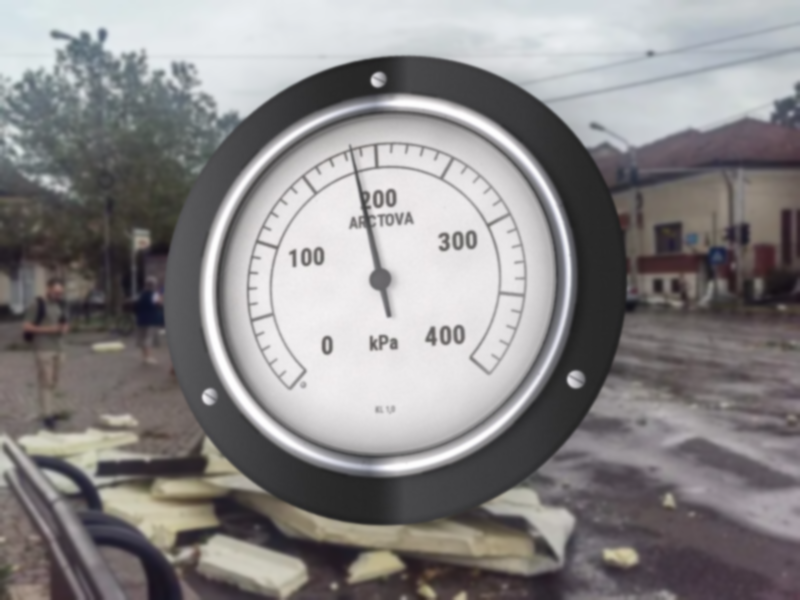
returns value=185 unit=kPa
